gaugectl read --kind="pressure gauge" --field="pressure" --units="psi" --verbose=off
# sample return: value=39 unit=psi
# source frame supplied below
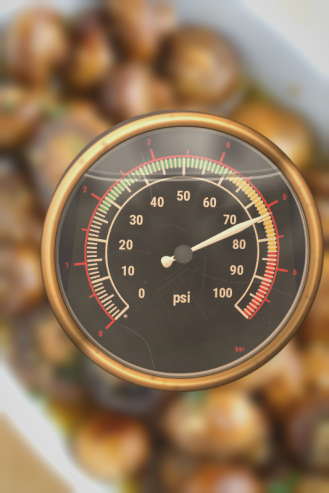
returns value=74 unit=psi
